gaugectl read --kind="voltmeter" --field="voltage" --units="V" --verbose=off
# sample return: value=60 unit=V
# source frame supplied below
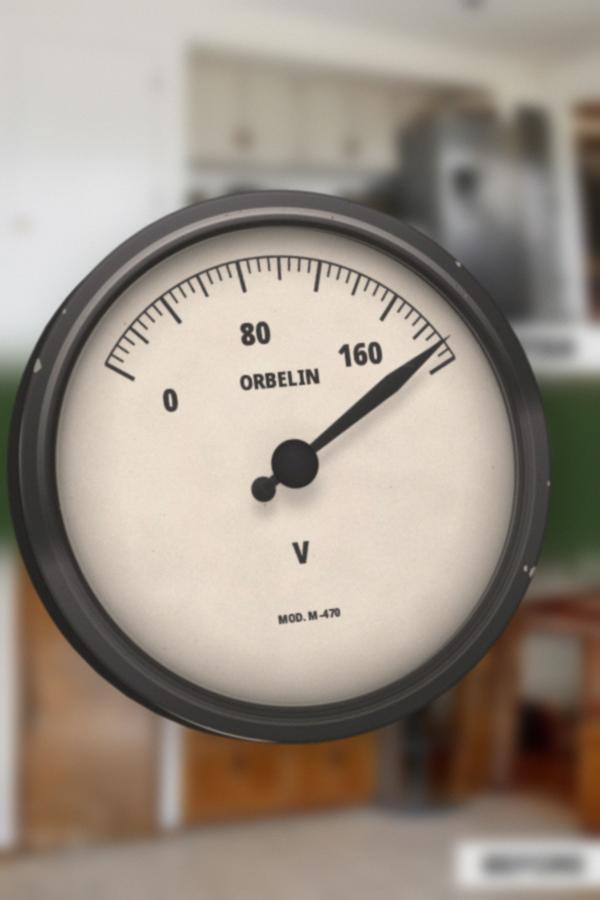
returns value=190 unit=V
